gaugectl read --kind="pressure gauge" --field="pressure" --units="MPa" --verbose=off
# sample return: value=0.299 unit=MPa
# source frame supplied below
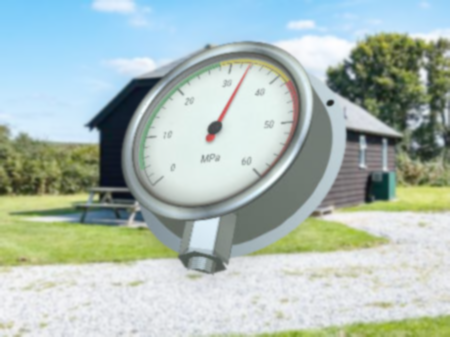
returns value=34 unit=MPa
